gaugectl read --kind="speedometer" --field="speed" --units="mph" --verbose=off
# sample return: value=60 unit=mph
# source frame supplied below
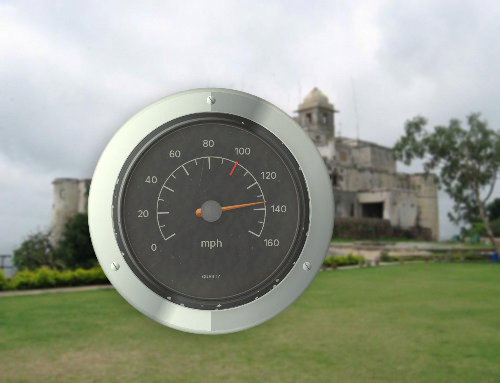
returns value=135 unit=mph
